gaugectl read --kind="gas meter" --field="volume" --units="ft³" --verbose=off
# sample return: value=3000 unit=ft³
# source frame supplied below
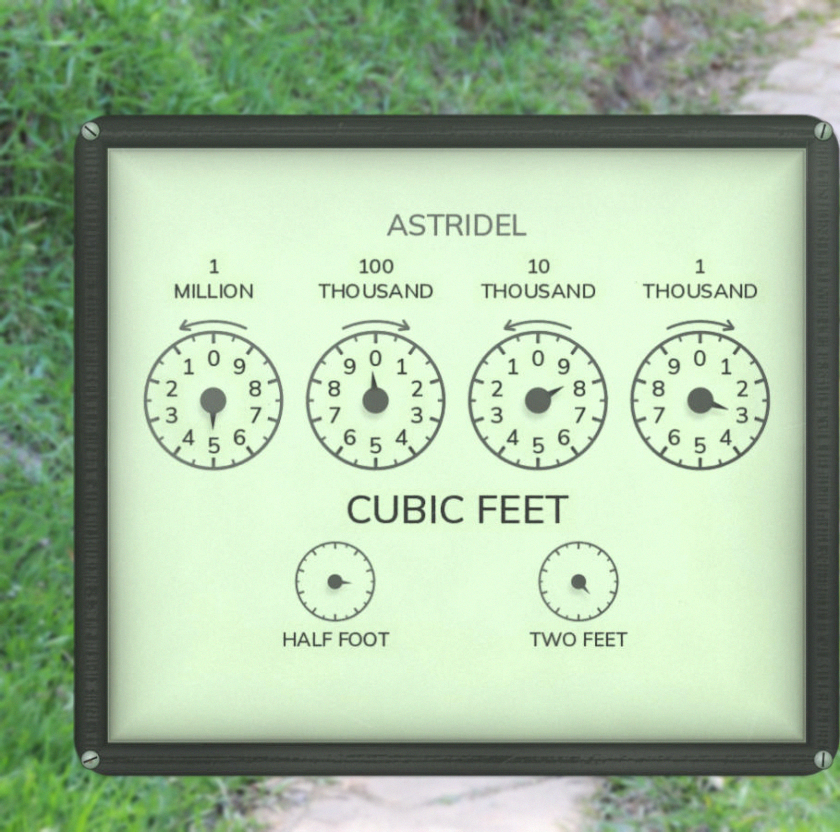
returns value=498300 unit=ft³
